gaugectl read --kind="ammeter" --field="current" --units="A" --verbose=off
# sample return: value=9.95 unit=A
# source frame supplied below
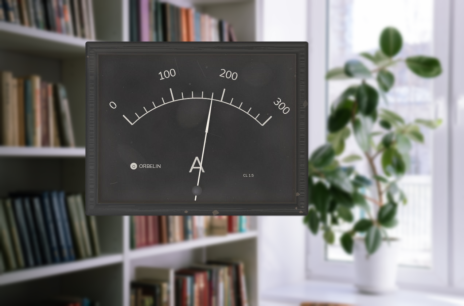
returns value=180 unit=A
